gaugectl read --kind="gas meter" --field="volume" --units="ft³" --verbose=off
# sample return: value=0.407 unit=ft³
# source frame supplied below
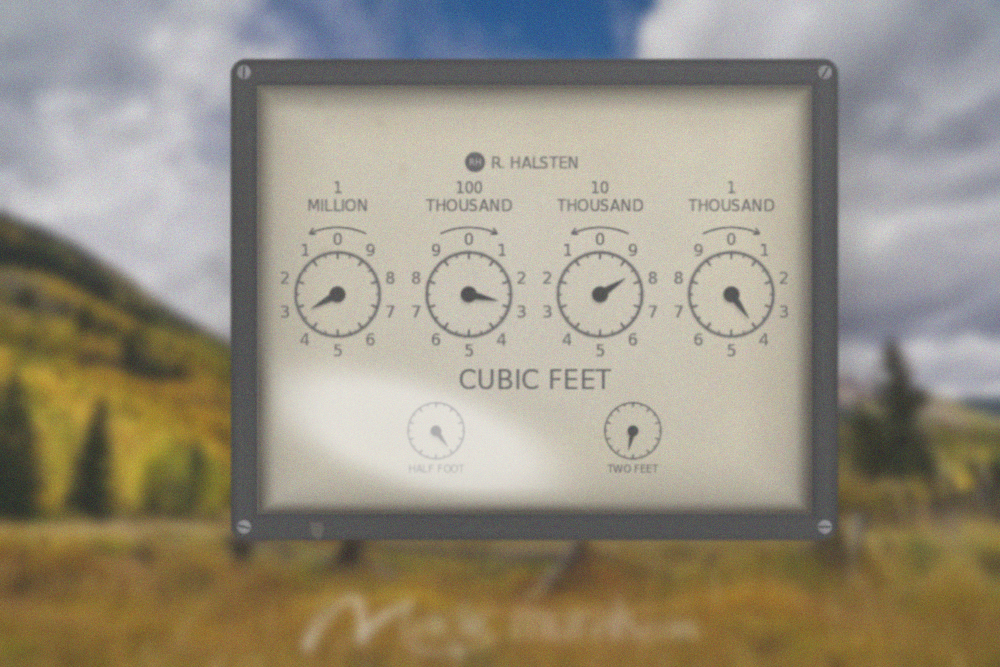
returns value=328400 unit=ft³
